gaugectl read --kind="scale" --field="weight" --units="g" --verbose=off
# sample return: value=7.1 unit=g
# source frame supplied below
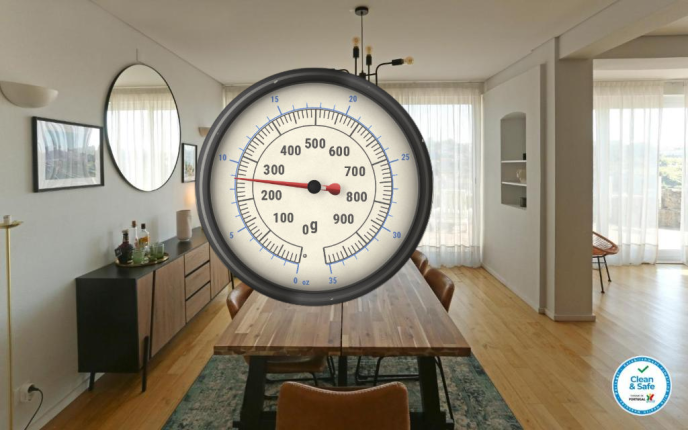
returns value=250 unit=g
